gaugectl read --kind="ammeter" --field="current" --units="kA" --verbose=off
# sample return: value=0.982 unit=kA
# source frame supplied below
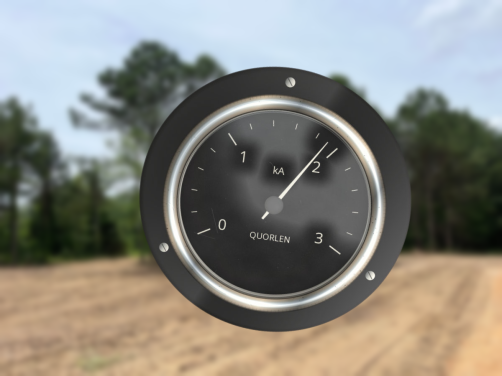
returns value=1.9 unit=kA
